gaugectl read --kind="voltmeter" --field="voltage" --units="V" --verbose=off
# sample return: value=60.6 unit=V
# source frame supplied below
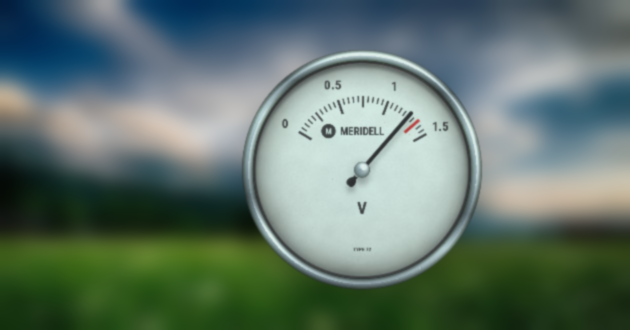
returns value=1.25 unit=V
